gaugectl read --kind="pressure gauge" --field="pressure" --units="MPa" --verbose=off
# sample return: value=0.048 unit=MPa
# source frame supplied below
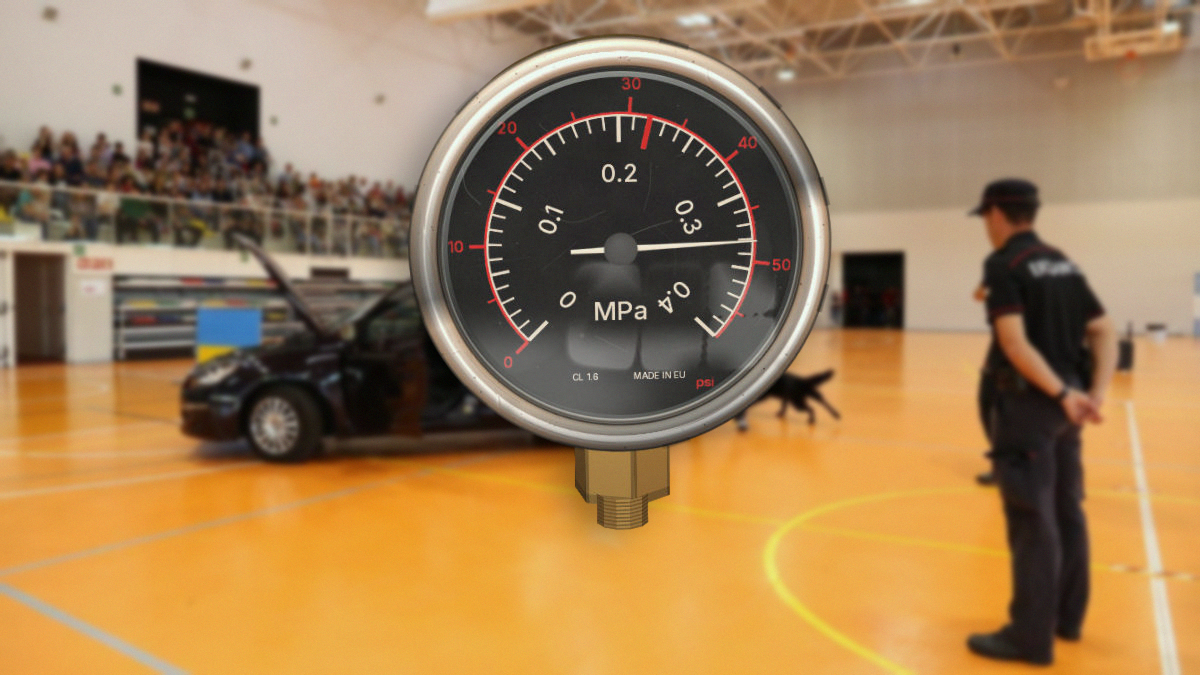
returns value=0.33 unit=MPa
